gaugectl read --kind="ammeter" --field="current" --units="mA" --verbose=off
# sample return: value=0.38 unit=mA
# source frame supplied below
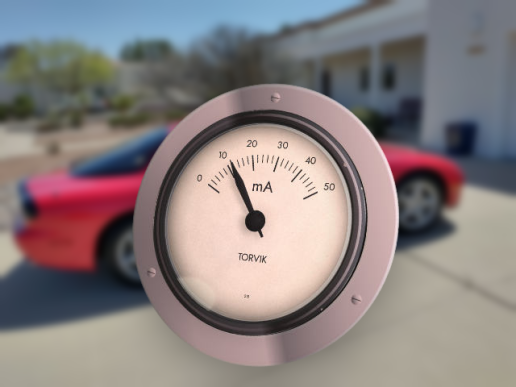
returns value=12 unit=mA
